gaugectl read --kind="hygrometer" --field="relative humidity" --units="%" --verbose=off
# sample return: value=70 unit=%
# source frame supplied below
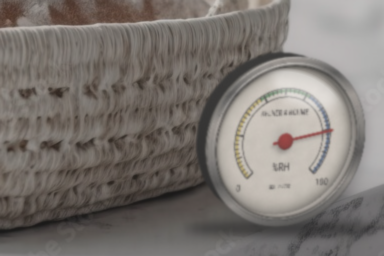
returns value=80 unit=%
